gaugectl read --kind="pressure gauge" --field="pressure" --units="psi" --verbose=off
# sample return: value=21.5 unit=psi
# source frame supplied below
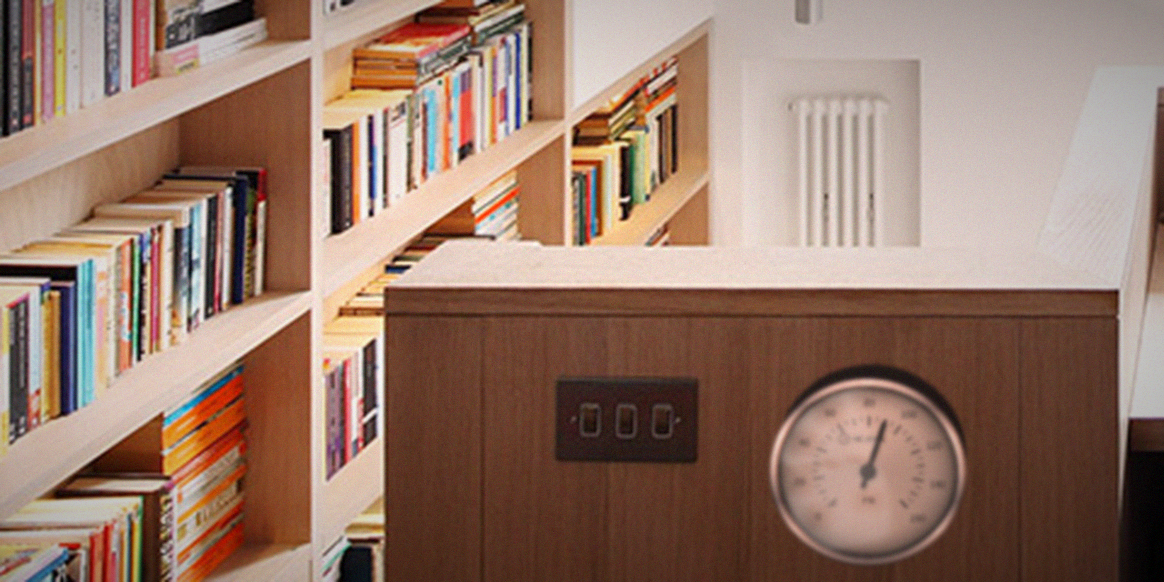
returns value=90 unit=psi
